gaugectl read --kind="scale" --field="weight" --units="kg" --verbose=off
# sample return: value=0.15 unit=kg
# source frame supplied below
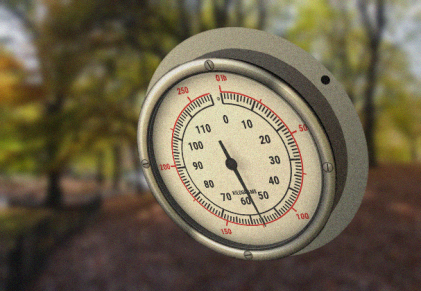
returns value=55 unit=kg
